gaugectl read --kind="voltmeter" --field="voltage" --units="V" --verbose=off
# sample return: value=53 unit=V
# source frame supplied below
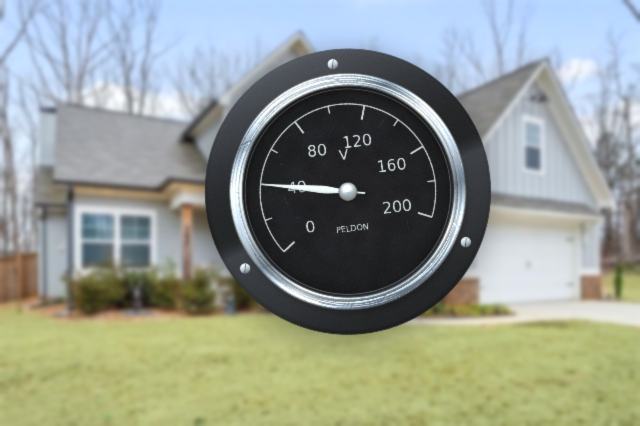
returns value=40 unit=V
